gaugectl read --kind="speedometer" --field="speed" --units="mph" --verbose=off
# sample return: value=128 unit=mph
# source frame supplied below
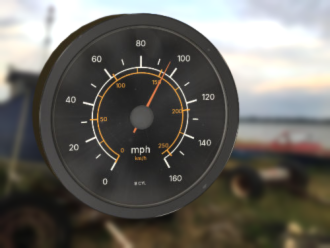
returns value=95 unit=mph
